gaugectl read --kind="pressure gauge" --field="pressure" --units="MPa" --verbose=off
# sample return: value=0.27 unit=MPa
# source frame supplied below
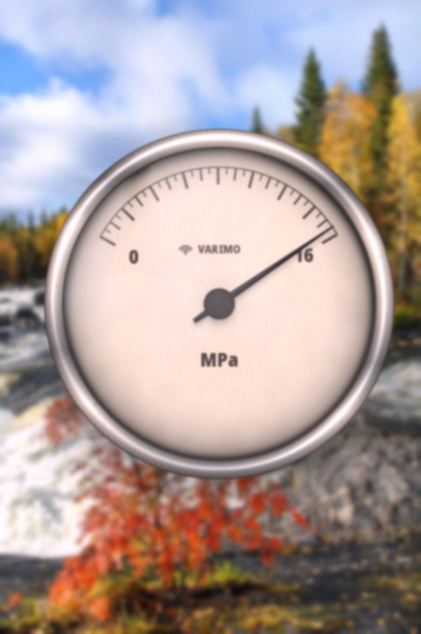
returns value=15.5 unit=MPa
